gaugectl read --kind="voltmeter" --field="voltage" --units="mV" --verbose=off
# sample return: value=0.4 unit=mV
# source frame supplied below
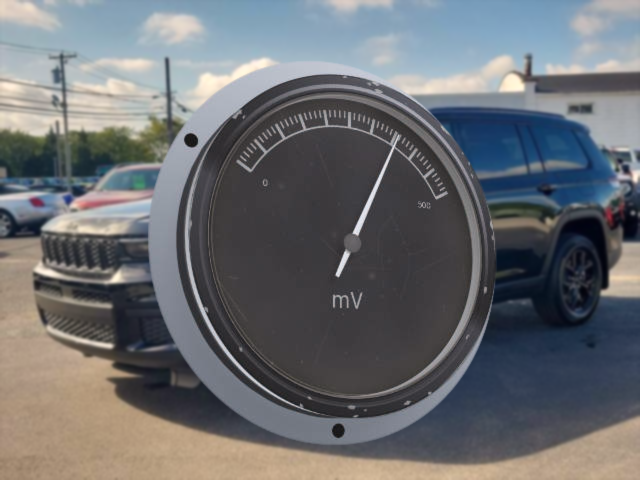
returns value=350 unit=mV
